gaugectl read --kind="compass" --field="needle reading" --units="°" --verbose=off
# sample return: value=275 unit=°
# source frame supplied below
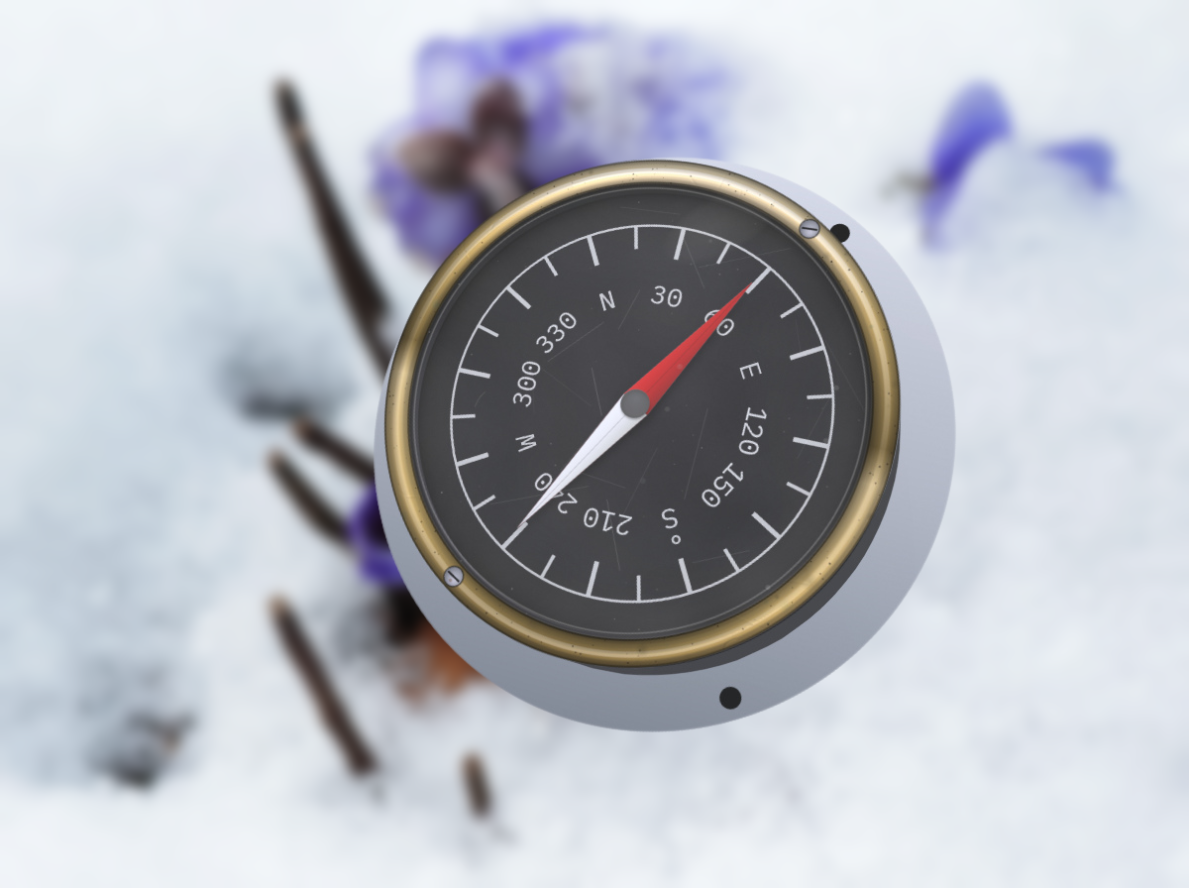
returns value=60 unit=°
